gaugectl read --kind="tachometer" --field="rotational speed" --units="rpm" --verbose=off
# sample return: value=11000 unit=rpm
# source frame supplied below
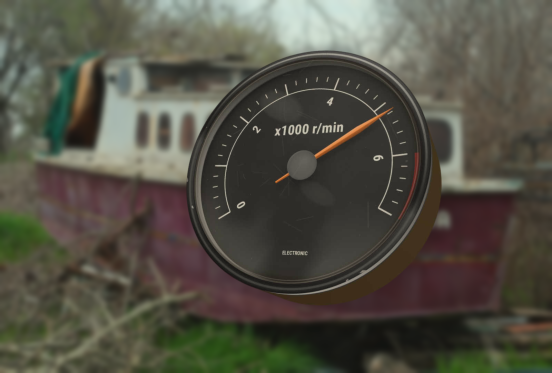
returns value=5200 unit=rpm
